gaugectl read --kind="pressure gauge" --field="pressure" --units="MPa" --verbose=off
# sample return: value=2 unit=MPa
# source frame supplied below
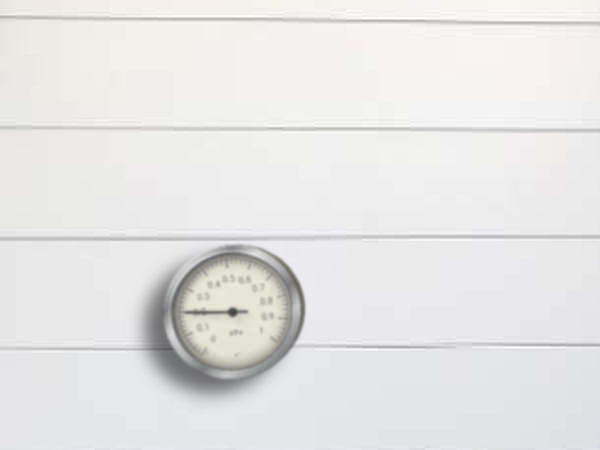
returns value=0.2 unit=MPa
